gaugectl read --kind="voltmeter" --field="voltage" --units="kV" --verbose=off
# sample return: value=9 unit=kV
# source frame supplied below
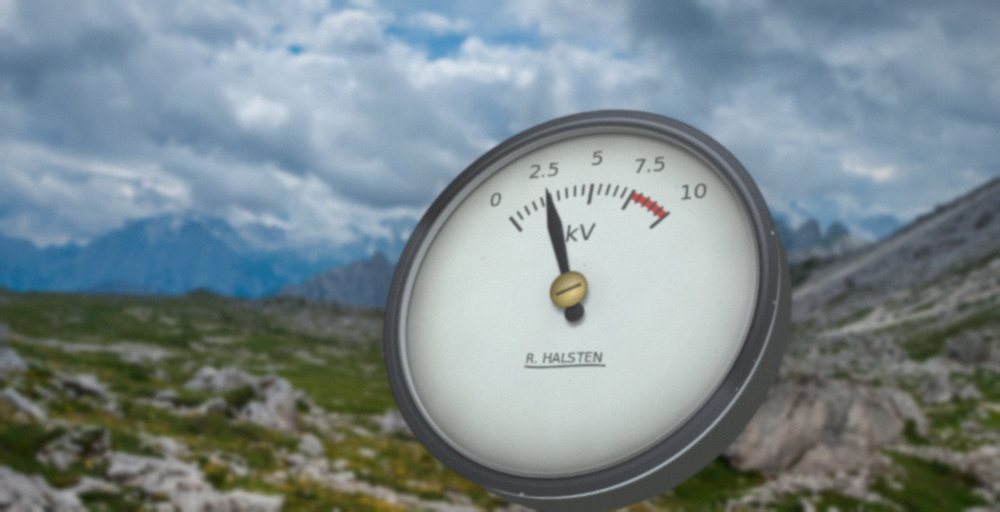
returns value=2.5 unit=kV
